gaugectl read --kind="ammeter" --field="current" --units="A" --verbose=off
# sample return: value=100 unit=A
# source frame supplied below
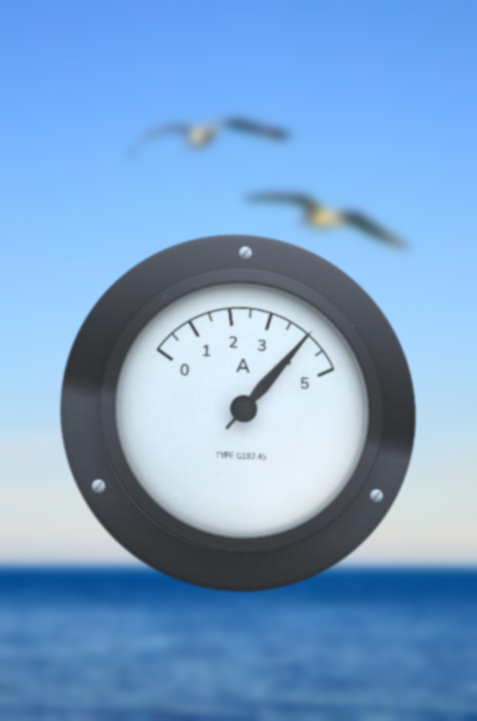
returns value=4 unit=A
